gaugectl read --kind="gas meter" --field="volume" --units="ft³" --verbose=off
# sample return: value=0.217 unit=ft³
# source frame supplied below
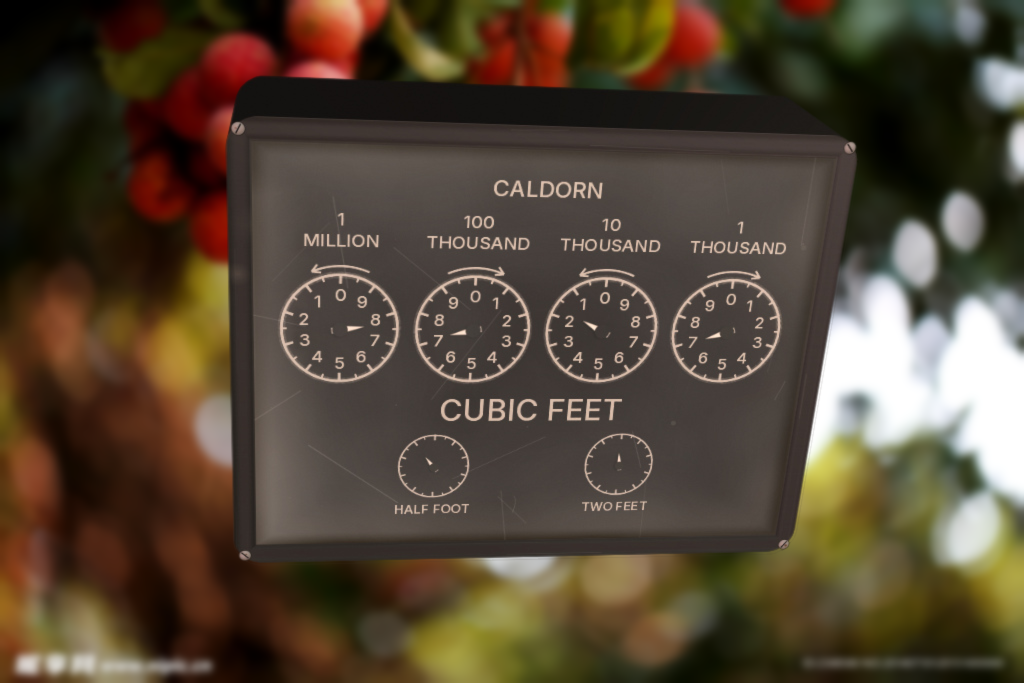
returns value=771700 unit=ft³
